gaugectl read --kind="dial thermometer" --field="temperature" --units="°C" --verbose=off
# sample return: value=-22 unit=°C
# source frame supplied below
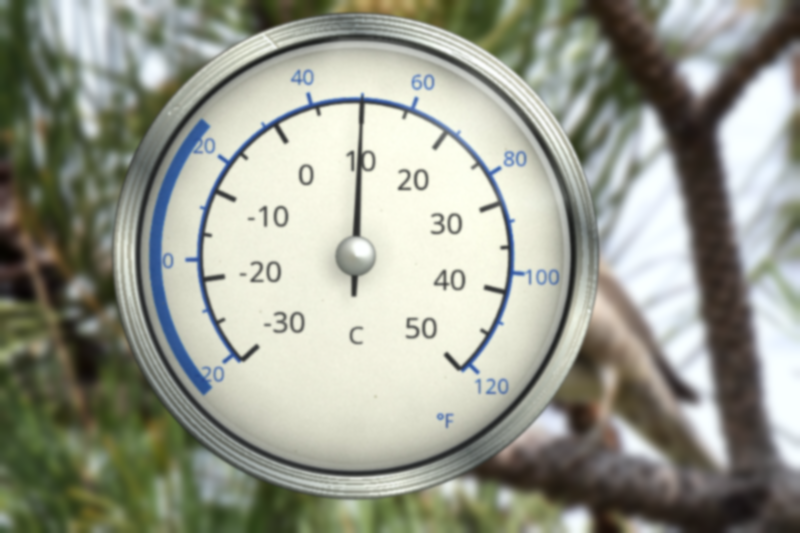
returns value=10 unit=°C
